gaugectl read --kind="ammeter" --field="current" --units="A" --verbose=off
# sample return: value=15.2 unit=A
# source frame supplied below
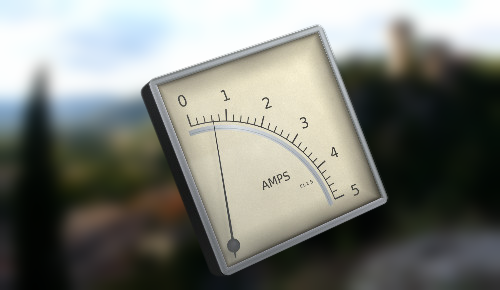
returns value=0.6 unit=A
